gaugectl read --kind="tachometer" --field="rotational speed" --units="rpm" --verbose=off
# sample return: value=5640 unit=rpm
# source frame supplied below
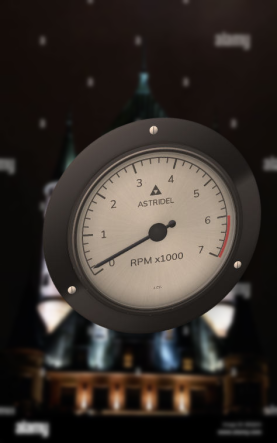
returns value=200 unit=rpm
